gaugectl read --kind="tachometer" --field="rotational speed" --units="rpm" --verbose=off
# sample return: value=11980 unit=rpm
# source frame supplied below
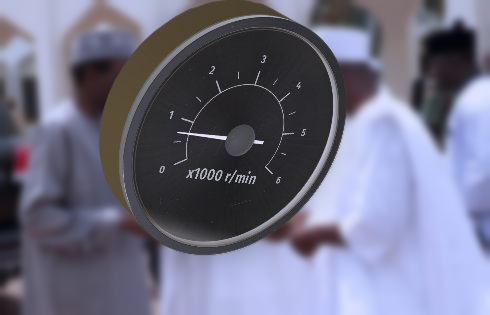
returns value=750 unit=rpm
